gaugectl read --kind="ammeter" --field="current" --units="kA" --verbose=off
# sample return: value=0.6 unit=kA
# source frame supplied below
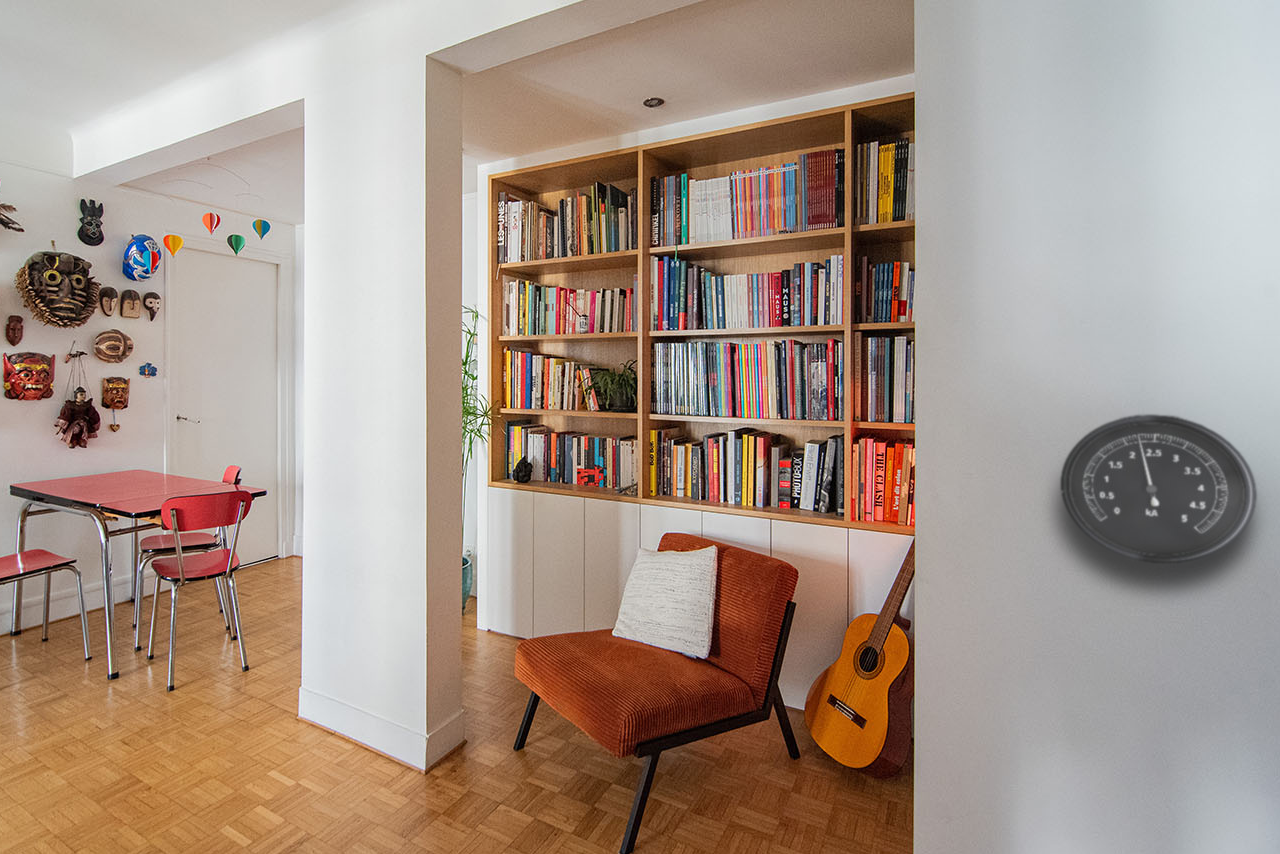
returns value=2.25 unit=kA
